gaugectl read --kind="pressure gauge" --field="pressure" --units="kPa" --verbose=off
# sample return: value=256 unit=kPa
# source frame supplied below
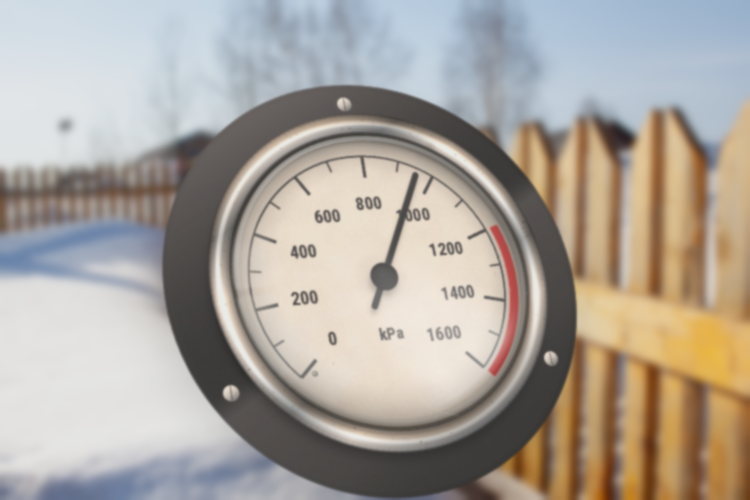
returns value=950 unit=kPa
